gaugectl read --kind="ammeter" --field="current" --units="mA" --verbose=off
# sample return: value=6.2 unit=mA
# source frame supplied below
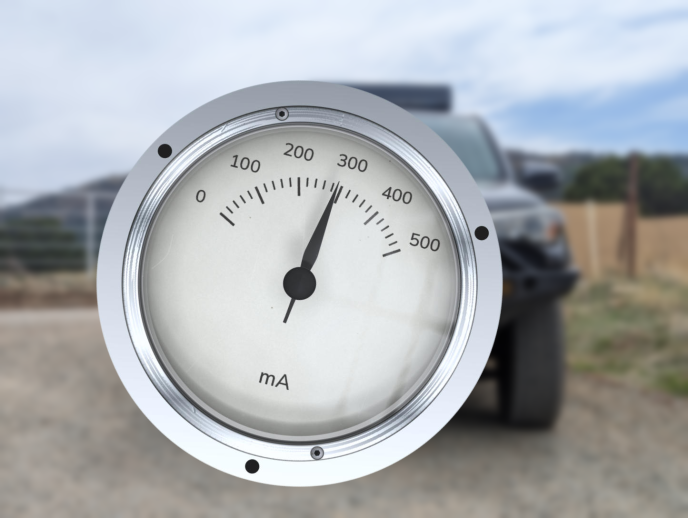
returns value=290 unit=mA
